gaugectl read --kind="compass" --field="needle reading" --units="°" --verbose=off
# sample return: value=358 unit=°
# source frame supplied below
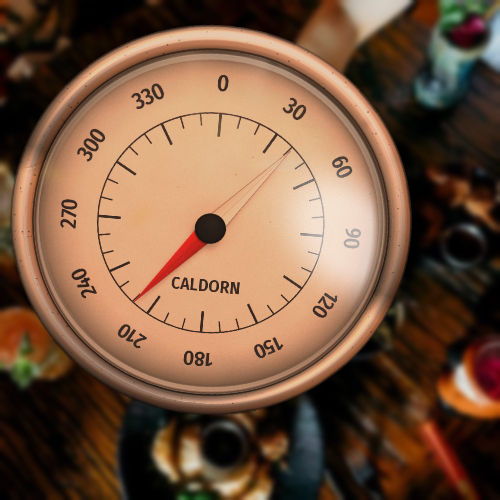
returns value=220 unit=°
